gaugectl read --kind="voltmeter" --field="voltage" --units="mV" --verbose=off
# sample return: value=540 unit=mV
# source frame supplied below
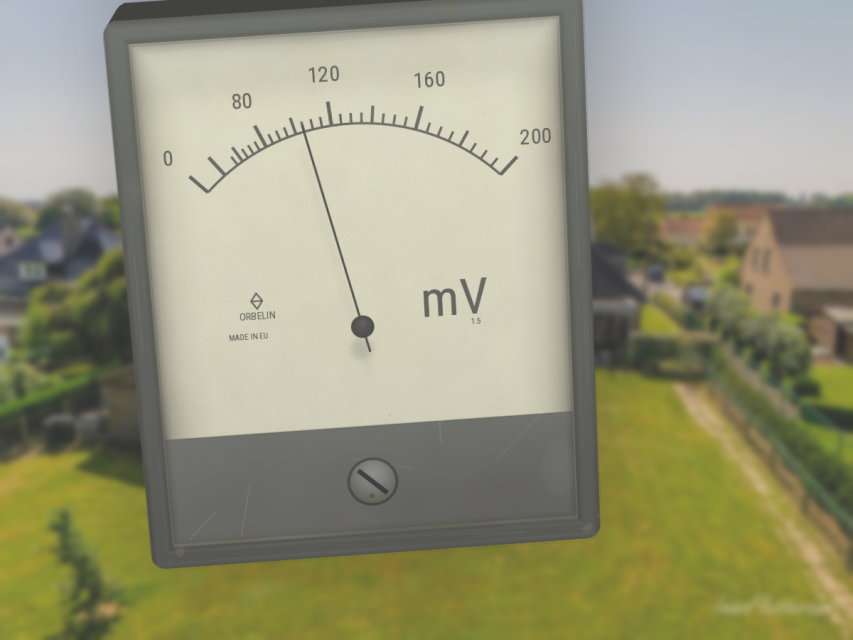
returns value=105 unit=mV
